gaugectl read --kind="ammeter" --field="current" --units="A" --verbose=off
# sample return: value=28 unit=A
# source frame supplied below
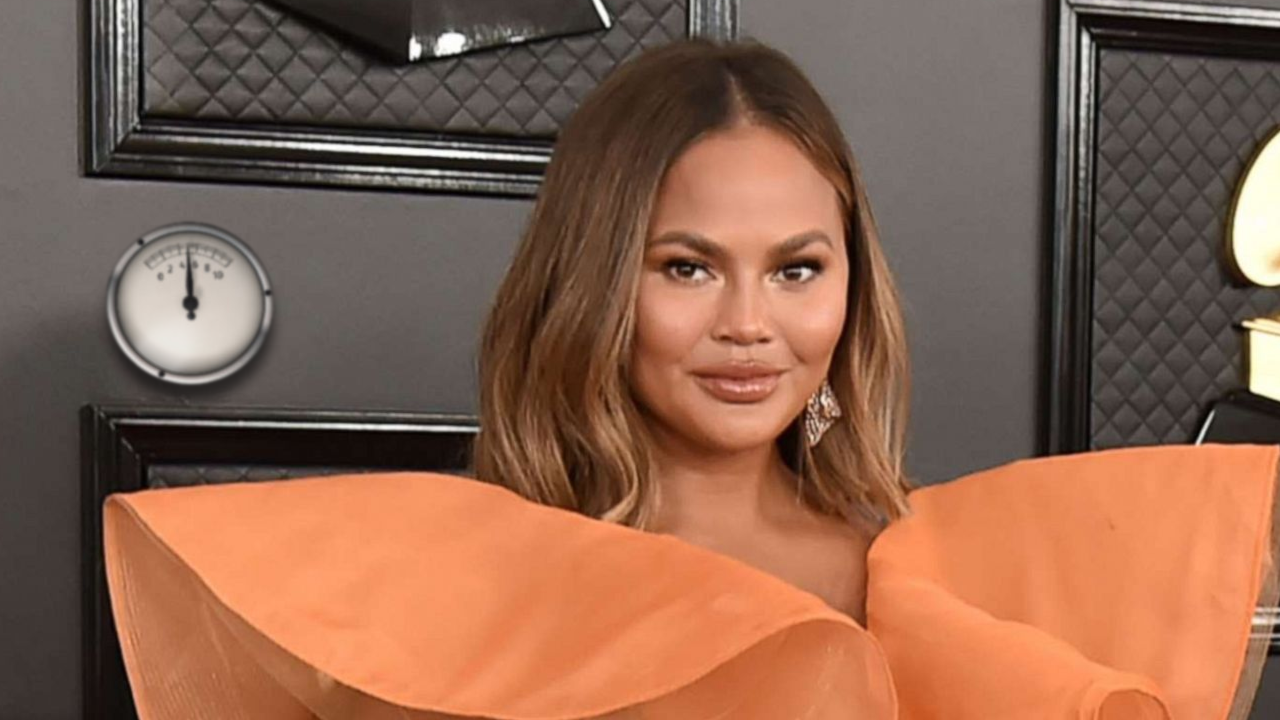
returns value=5 unit=A
